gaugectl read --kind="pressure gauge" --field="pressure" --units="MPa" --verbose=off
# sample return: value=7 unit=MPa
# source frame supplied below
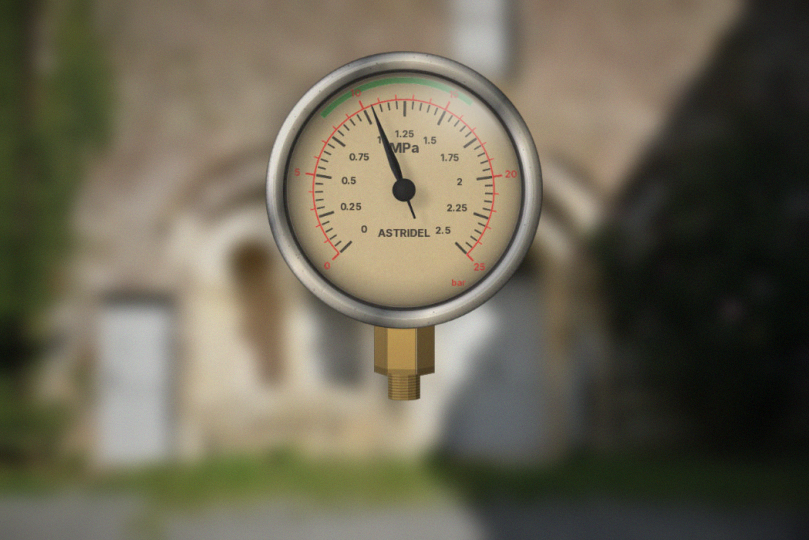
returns value=1.05 unit=MPa
